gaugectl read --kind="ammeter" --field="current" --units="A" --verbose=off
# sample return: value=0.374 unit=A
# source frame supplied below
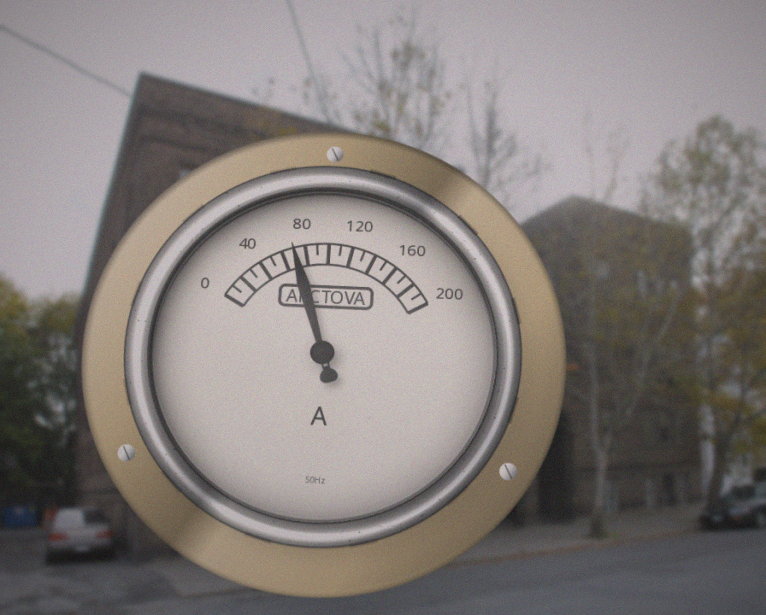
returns value=70 unit=A
